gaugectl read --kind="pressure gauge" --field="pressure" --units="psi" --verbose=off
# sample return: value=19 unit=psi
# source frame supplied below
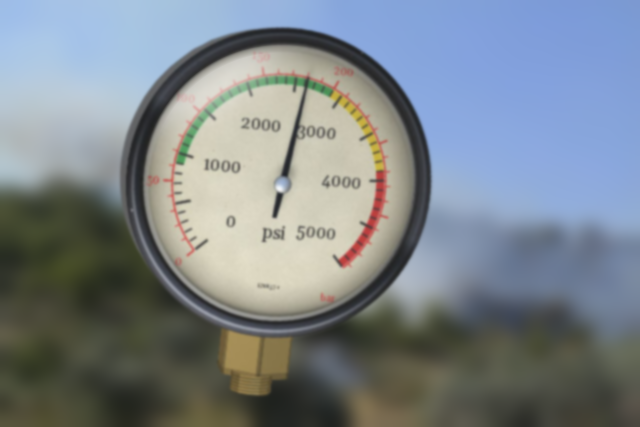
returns value=2600 unit=psi
